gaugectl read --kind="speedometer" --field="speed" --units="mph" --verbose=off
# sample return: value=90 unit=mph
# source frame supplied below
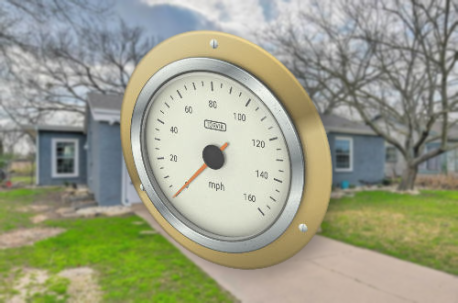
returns value=0 unit=mph
